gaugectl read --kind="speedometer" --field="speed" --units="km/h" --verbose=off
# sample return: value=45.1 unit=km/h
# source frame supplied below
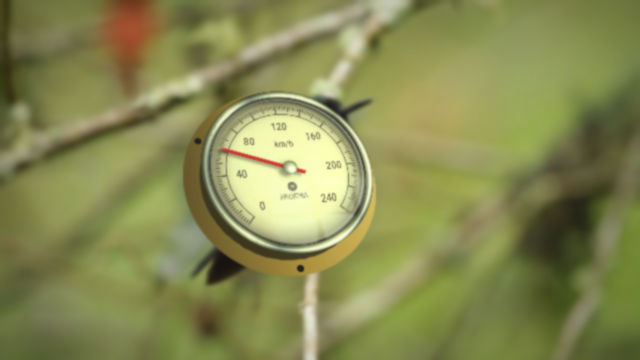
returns value=60 unit=km/h
